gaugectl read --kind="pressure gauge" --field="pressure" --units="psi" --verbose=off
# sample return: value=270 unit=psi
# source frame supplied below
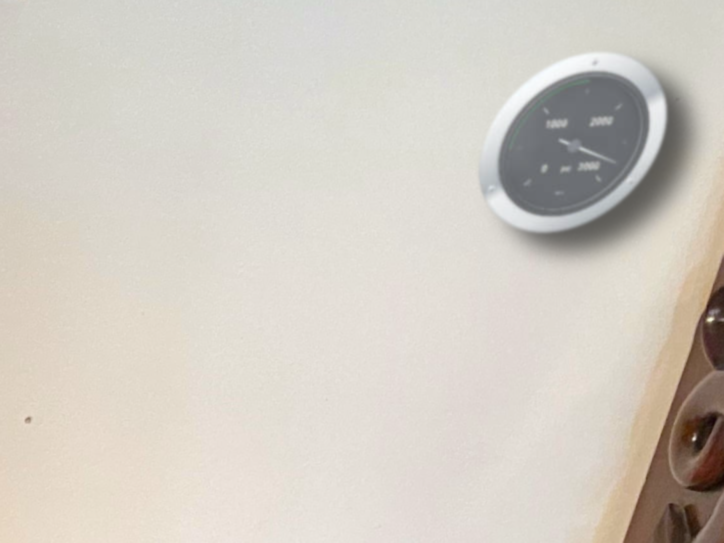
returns value=2750 unit=psi
